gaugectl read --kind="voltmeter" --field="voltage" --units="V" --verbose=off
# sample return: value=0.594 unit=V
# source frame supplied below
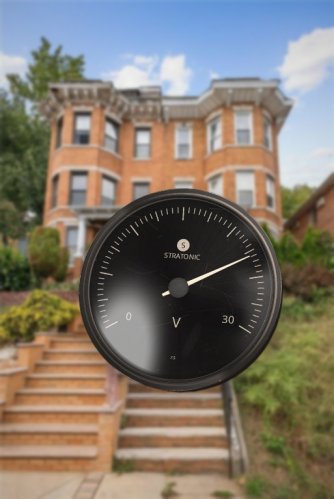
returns value=23 unit=V
